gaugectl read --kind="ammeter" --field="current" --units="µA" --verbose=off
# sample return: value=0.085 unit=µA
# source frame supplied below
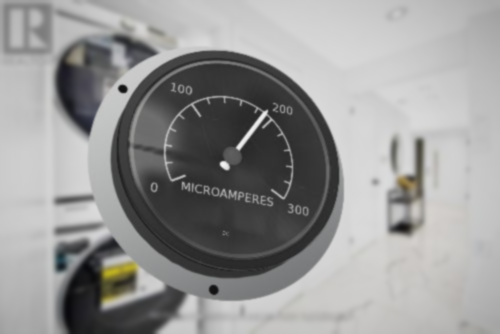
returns value=190 unit=µA
